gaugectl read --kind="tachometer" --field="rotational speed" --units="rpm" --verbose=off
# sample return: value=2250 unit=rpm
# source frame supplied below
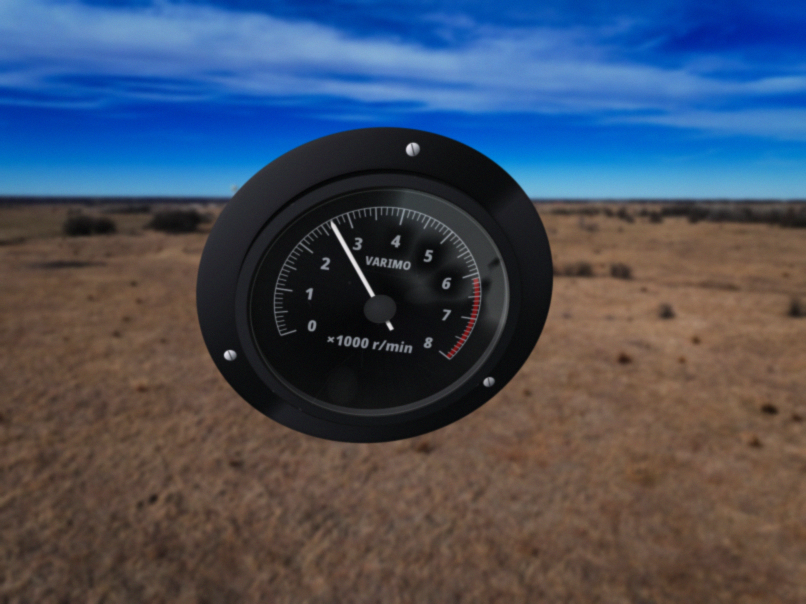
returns value=2700 unit=rpm
